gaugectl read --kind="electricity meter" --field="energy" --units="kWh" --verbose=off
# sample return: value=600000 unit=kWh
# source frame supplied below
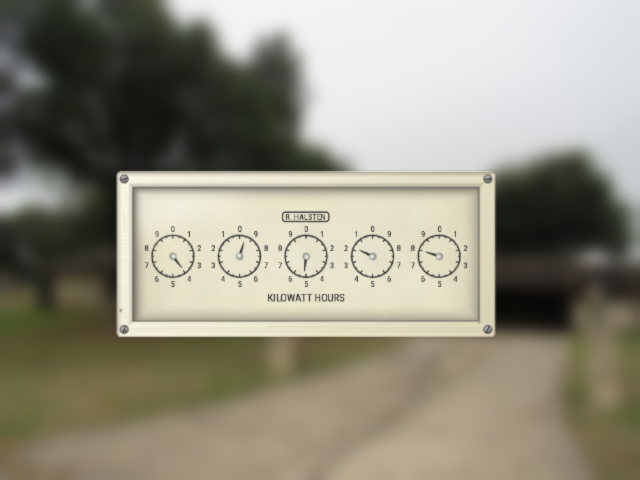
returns value=39518 unit=kWh
